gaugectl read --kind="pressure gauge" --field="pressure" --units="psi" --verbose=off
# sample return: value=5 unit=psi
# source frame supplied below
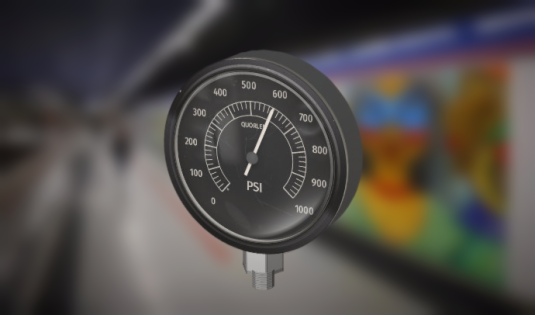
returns value=600 unit=psi
